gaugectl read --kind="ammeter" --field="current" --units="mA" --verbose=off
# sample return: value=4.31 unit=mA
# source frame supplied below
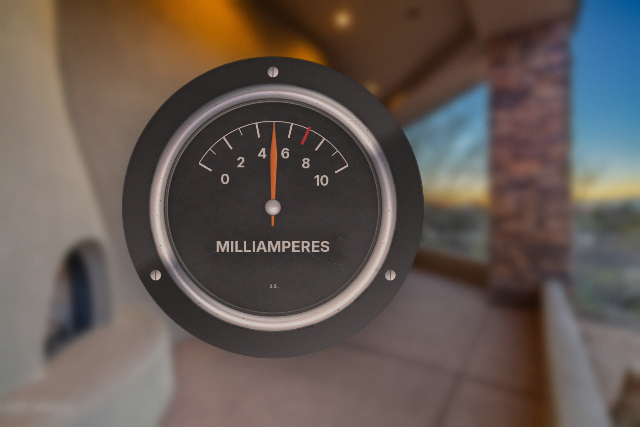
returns value=5 unit=mA
